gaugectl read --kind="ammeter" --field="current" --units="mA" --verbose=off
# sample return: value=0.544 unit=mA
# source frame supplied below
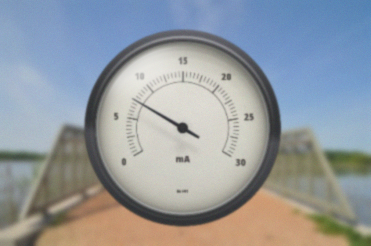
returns value=7.5 unit=mA
